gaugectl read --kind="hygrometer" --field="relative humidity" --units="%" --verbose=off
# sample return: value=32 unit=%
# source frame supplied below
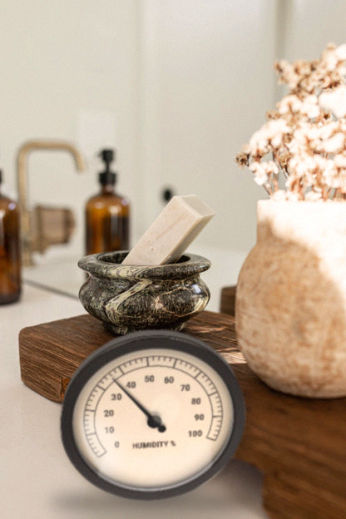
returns value=36 unit=%
